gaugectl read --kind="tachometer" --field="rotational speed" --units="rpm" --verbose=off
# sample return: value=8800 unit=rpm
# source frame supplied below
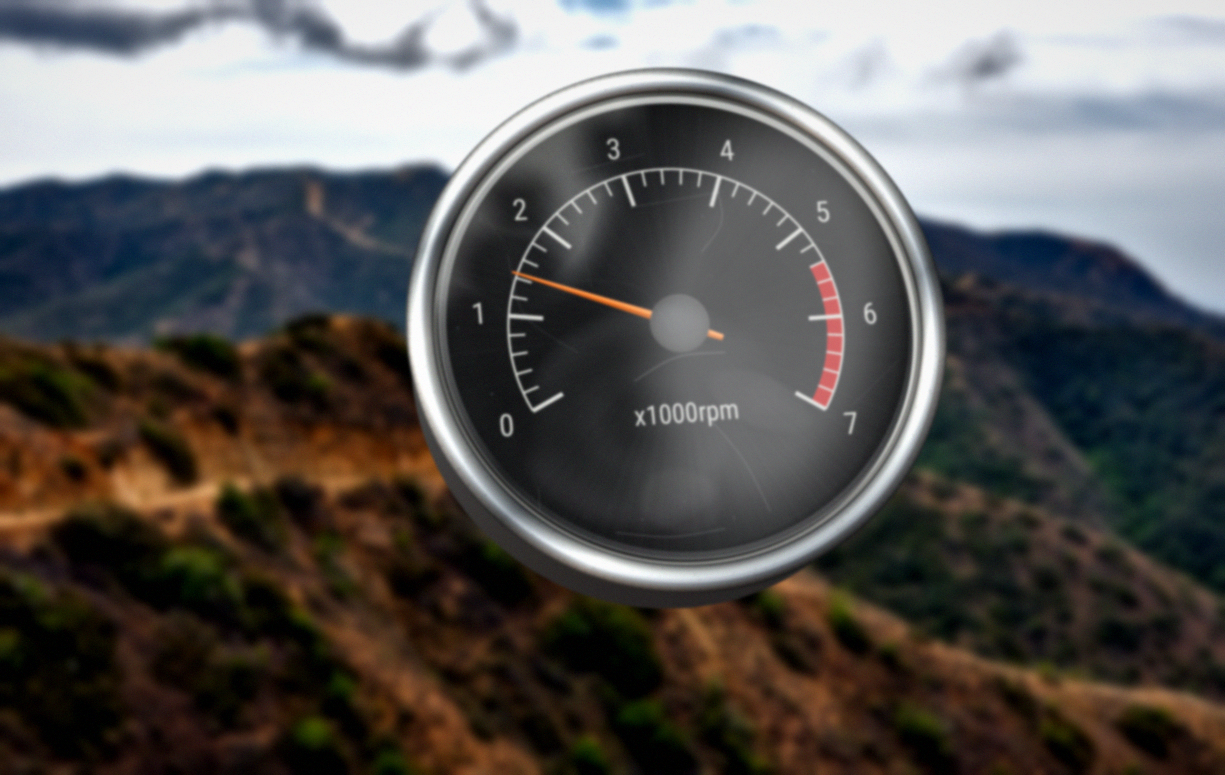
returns value=1400 unit=rpm
